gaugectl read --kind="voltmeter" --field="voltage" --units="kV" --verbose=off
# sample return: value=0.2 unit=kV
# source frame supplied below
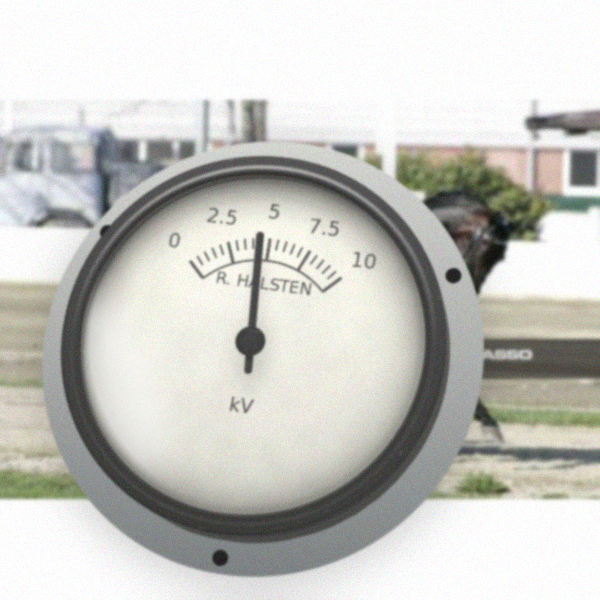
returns value=4.5 unit=kV
